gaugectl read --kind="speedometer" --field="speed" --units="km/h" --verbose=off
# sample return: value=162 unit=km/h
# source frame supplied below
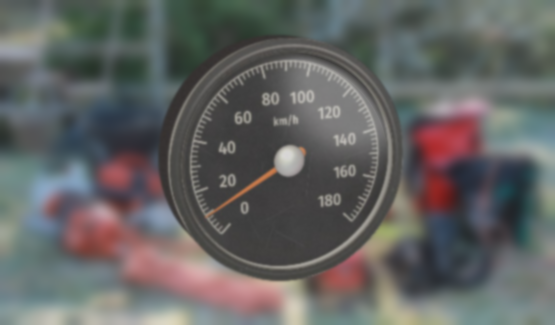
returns value=10 unit=km/h
